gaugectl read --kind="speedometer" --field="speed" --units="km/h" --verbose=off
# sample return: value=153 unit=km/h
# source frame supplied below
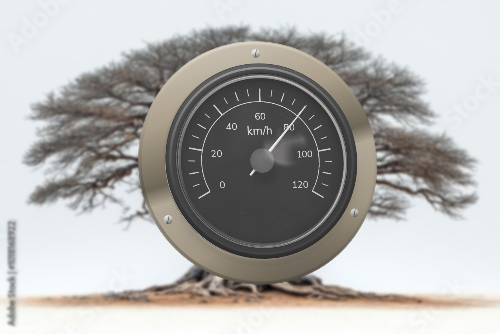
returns value=80 unit=km/h
